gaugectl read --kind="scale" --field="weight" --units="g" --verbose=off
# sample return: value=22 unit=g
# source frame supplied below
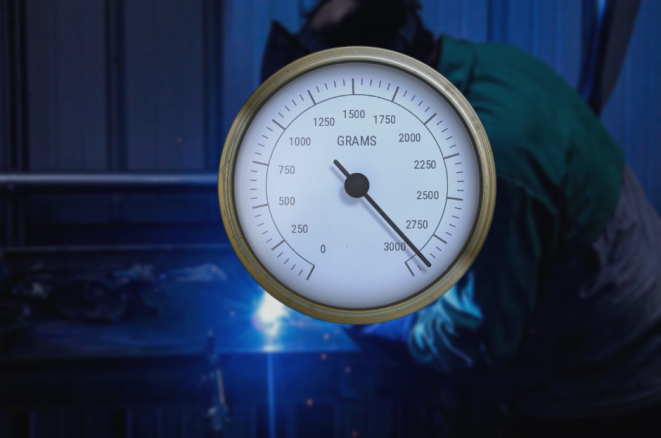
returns value=2900 unit=g
